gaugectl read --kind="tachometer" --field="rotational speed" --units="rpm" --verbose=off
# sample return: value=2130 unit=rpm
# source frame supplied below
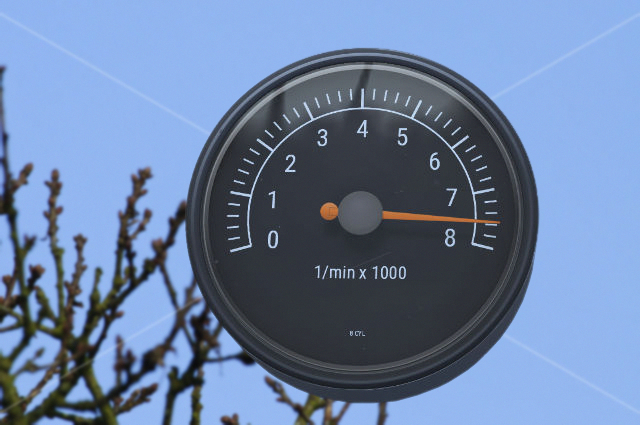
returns value=7600 unit=rpm
